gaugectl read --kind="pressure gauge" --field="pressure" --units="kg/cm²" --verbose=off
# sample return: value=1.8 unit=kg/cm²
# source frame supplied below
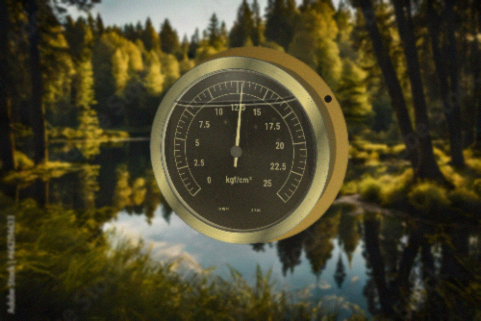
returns value=13 unit=kg/cm²
